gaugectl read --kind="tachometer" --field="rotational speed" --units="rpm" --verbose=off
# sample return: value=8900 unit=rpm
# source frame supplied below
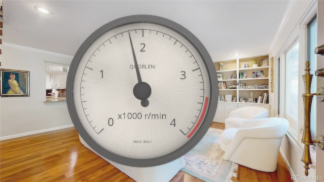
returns value=1800 unit=rpm
